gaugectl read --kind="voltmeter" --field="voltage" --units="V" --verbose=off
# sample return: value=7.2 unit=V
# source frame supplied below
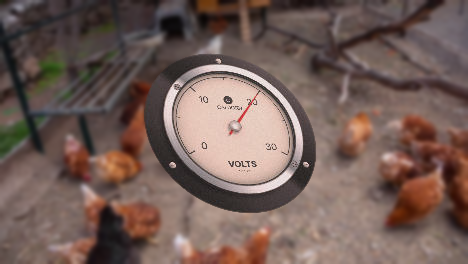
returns value=20 unit=V
